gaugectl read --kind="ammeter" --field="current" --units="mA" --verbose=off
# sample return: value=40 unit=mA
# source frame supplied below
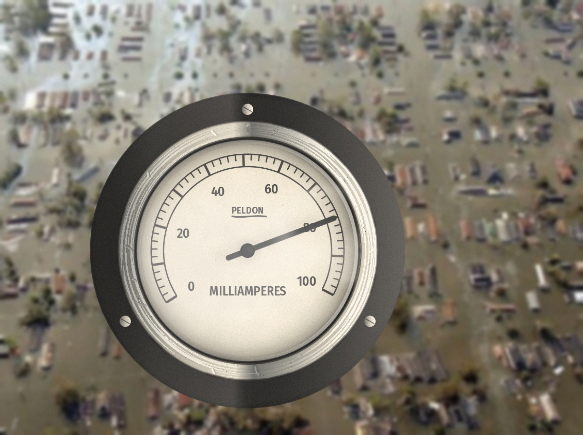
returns value=80 unit=mA
